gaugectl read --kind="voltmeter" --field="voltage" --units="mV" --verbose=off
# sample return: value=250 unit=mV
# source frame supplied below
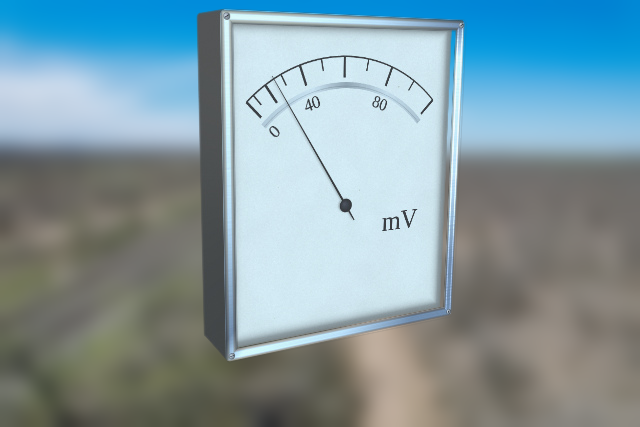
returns value=25 unit=mV
